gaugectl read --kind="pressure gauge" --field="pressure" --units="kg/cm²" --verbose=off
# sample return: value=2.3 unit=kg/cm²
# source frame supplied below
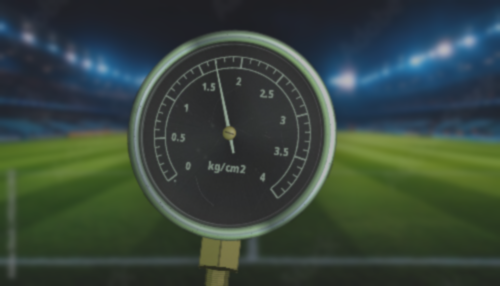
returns value=1.7 unit=kg/cm²
